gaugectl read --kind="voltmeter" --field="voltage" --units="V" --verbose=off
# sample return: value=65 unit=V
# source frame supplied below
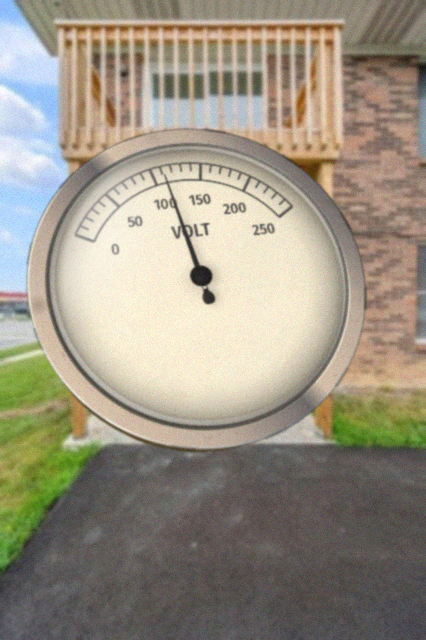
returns value=110 unit=V
